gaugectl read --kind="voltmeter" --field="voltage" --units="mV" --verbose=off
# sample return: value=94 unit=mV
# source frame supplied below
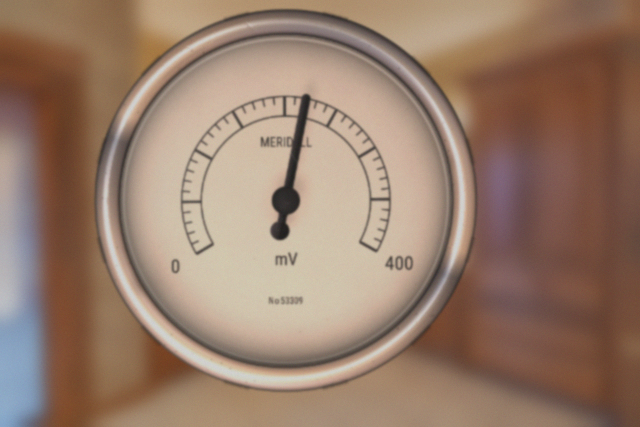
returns value=220 unit=mV
